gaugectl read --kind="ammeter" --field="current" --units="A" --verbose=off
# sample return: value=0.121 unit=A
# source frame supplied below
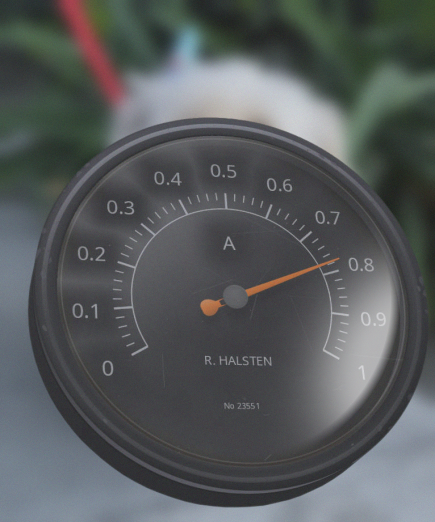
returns value=0.78 unit=A
